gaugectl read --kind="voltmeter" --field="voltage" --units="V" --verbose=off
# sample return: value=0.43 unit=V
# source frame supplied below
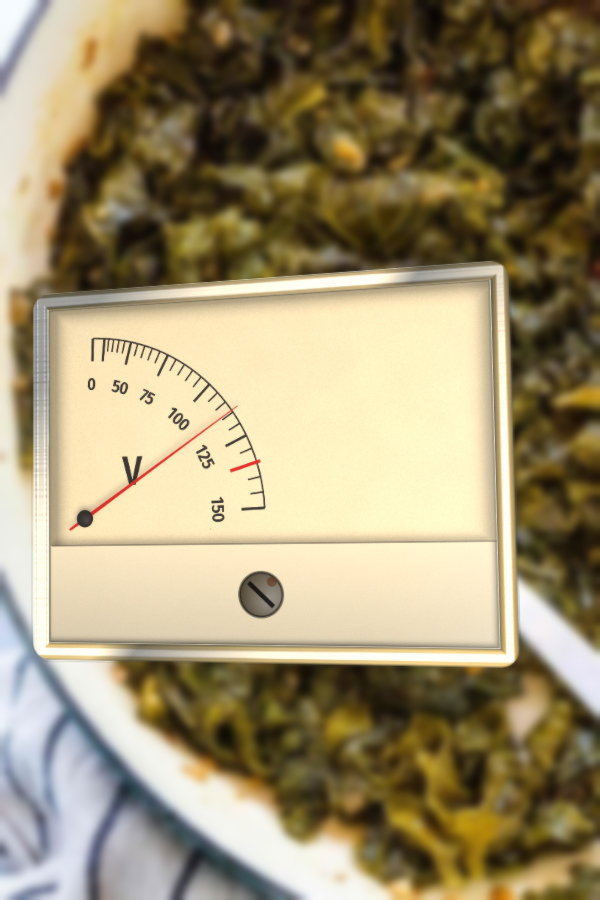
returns value=115 unit=V
